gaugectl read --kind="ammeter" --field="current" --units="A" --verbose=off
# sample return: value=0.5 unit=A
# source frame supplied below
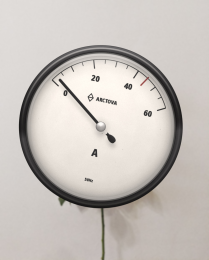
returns value=2.5 unit=A
